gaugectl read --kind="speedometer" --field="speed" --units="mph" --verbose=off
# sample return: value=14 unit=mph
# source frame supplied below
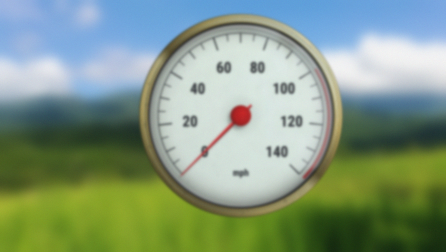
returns value=0 unit=mph
